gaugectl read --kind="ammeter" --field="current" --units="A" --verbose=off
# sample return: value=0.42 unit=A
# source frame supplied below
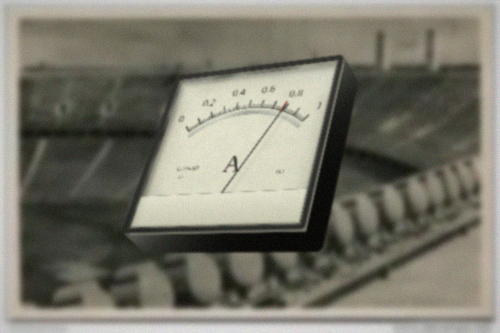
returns value=0.8 unit=A
